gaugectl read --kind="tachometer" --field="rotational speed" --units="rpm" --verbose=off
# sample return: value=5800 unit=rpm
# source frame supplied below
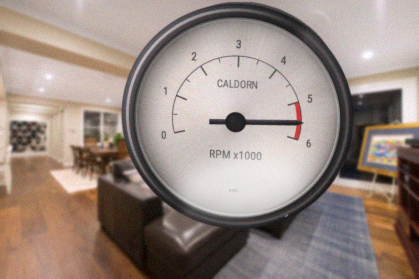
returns value=5500 unit=rpm
